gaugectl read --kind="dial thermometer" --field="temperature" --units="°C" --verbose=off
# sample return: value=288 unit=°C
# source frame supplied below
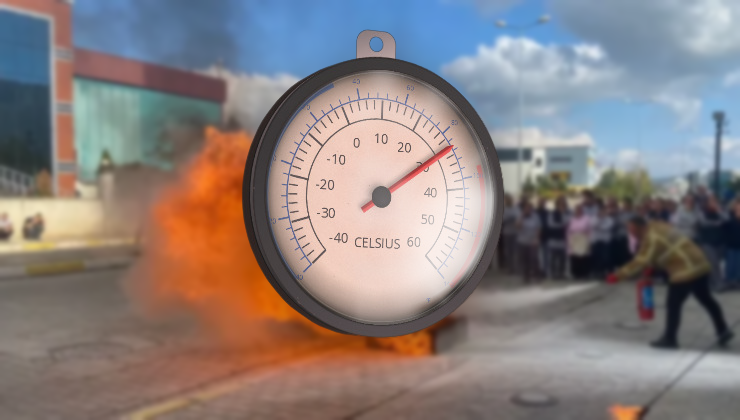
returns value=30 unit=°C
